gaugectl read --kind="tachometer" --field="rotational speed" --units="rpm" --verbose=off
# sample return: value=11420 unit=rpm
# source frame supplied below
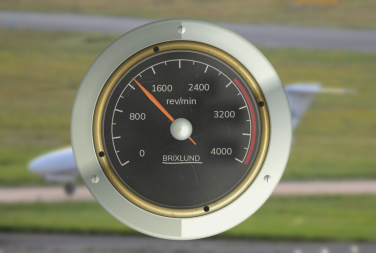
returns value=1300 unit=rpm
